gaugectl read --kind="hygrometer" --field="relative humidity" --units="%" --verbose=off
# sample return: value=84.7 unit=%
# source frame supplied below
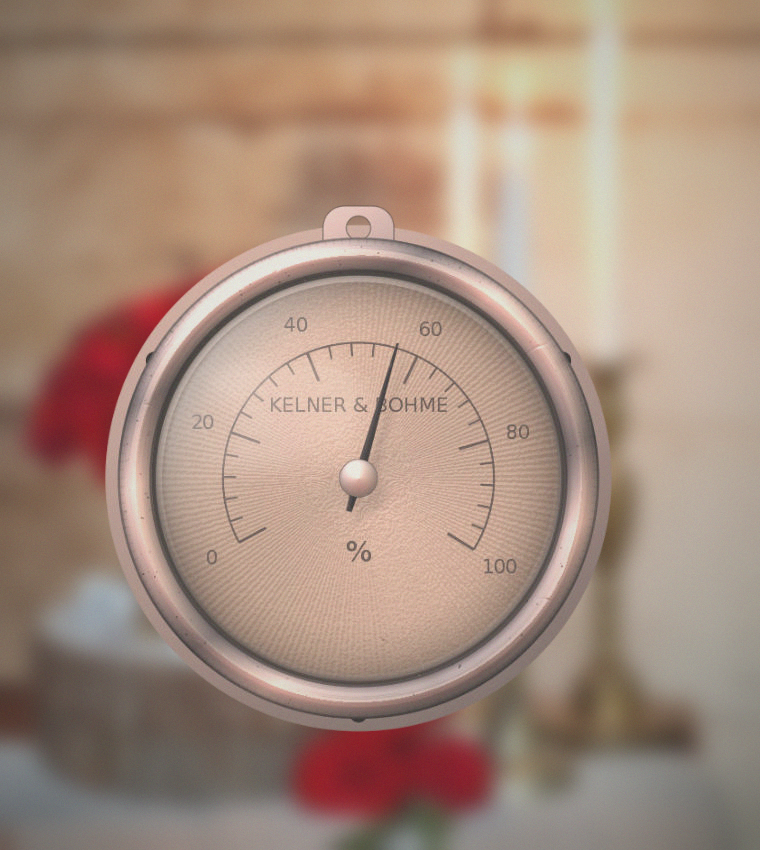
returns value=56 unit=%
